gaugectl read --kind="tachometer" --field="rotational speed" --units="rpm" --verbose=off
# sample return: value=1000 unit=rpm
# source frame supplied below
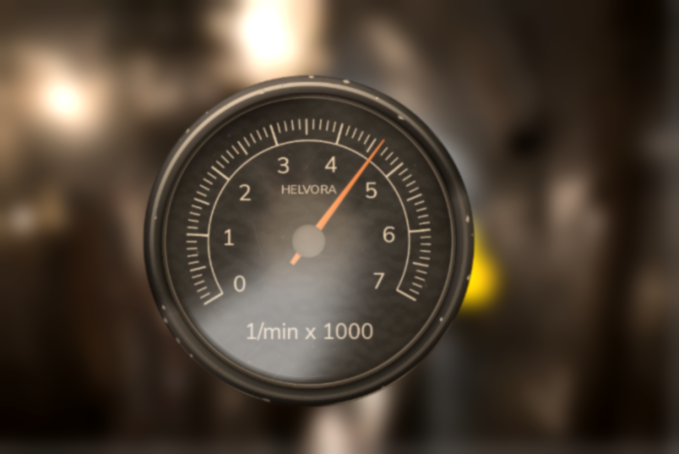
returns value=4600 unit=rpm
